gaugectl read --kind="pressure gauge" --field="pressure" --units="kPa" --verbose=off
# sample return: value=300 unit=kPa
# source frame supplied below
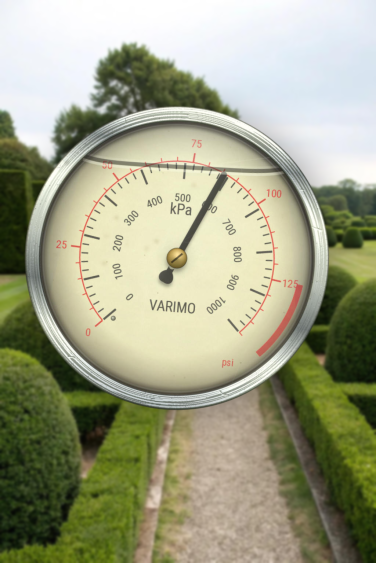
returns value=590 unit=kPa
